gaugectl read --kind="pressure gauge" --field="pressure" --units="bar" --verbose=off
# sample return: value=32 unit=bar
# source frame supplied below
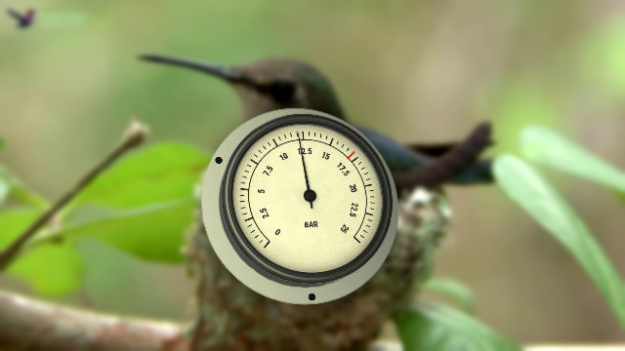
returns value=12 unit=bar
